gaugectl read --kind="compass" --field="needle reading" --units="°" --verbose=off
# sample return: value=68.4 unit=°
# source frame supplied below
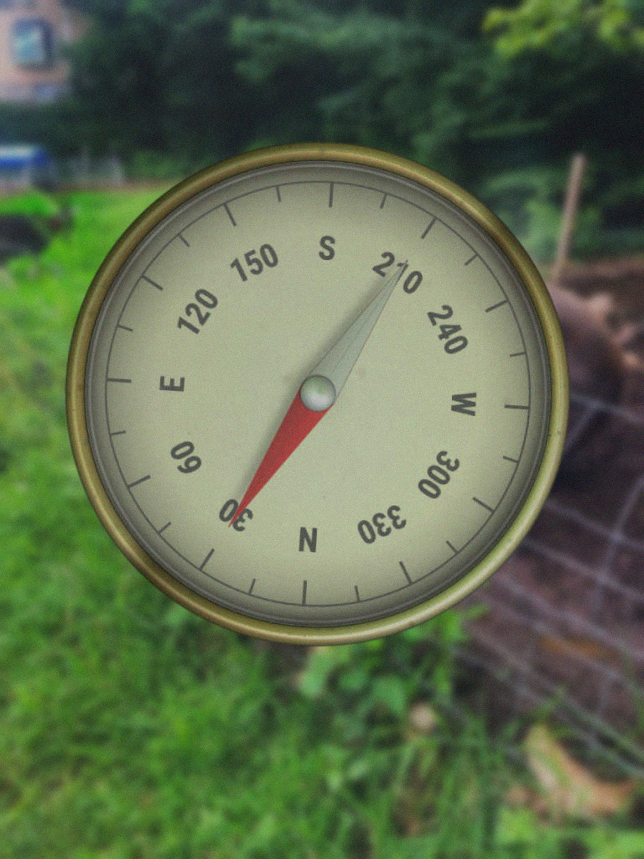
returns value=30 unit=°
